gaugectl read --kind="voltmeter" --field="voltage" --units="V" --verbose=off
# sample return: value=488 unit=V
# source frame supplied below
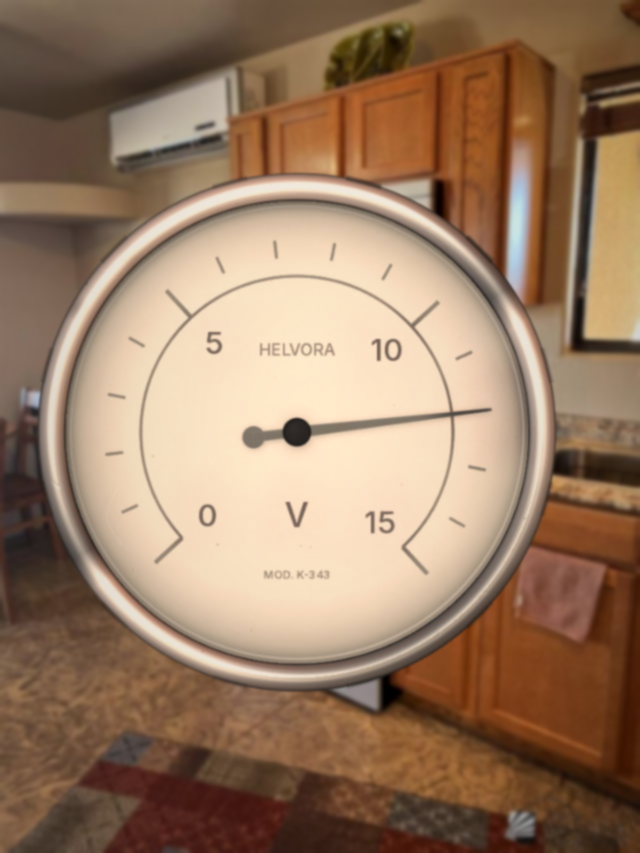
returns value=12 unit=V
